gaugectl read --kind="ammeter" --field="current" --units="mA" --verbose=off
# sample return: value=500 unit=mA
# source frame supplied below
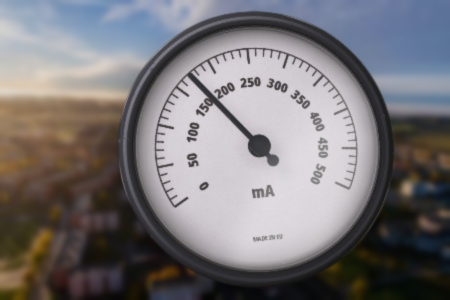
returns value=170 unit=mA
